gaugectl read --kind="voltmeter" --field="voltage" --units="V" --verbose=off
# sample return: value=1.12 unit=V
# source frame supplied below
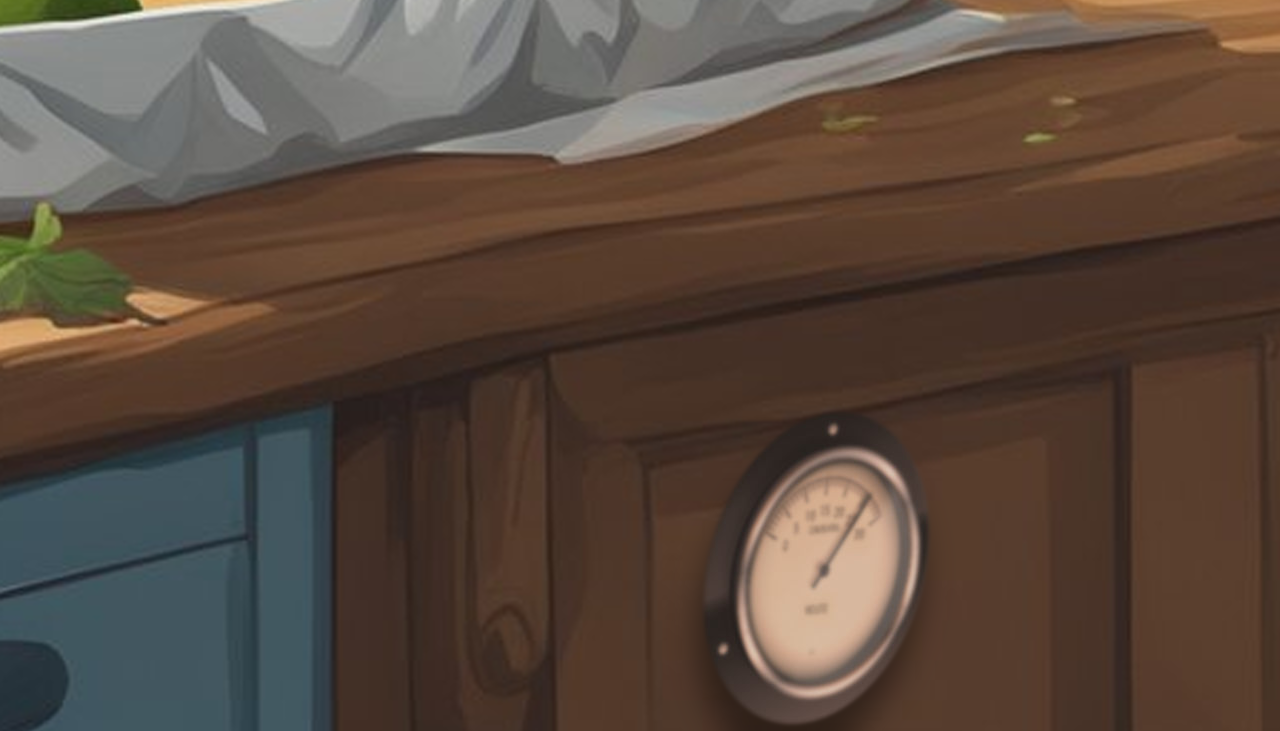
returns value=25 unit=V
